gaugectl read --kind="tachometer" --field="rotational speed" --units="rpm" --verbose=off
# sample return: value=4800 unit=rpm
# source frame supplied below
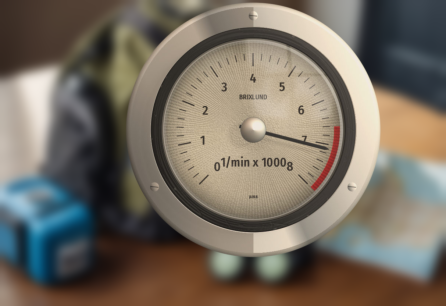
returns value=7100 unit=rpm
